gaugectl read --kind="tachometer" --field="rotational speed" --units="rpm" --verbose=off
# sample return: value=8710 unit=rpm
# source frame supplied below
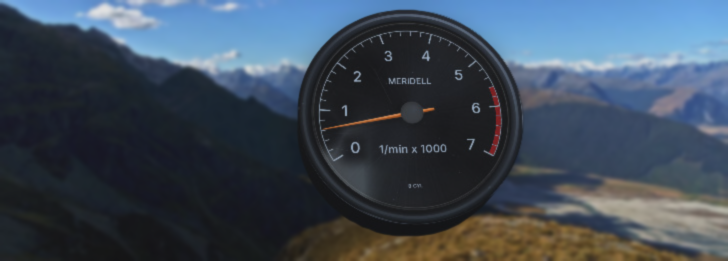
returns value=600 unit=rpm
